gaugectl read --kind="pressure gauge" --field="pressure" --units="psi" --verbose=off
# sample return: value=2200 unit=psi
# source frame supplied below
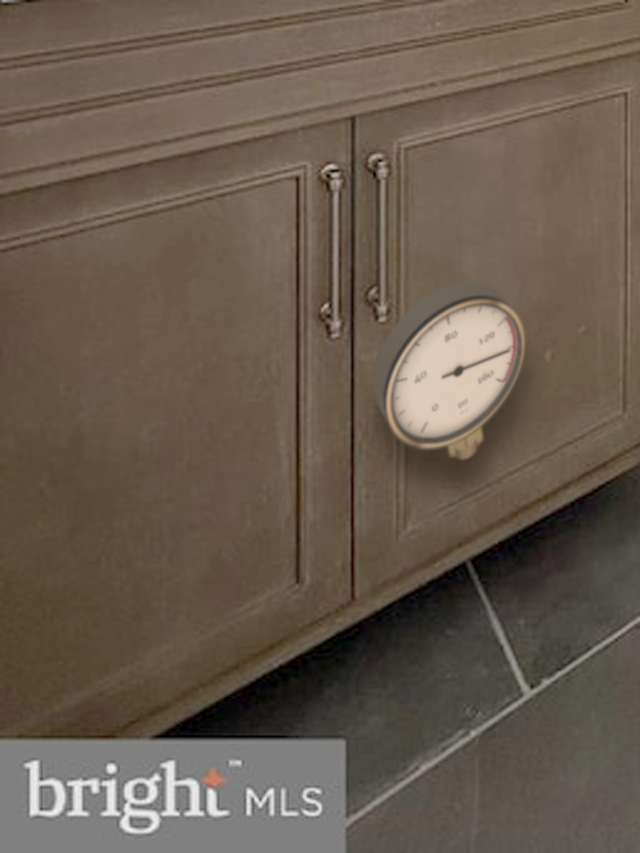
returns value=140 unit=psi
